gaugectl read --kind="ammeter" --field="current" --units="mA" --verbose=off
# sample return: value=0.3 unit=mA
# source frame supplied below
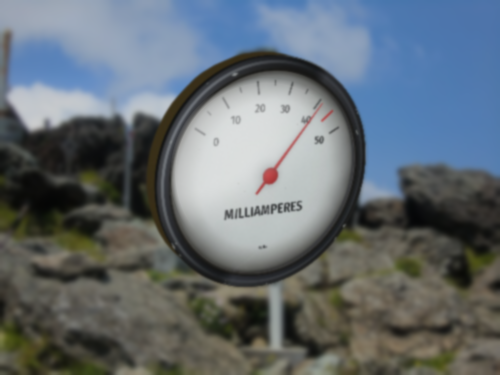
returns value=40 unit=mA
